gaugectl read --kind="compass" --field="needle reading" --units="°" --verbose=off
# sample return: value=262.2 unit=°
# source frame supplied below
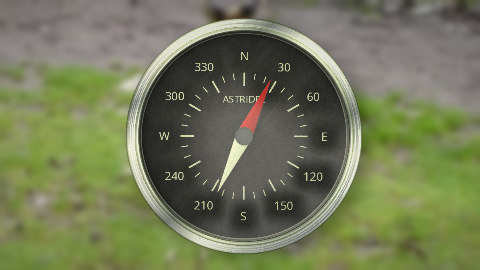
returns value=25 unit=°
